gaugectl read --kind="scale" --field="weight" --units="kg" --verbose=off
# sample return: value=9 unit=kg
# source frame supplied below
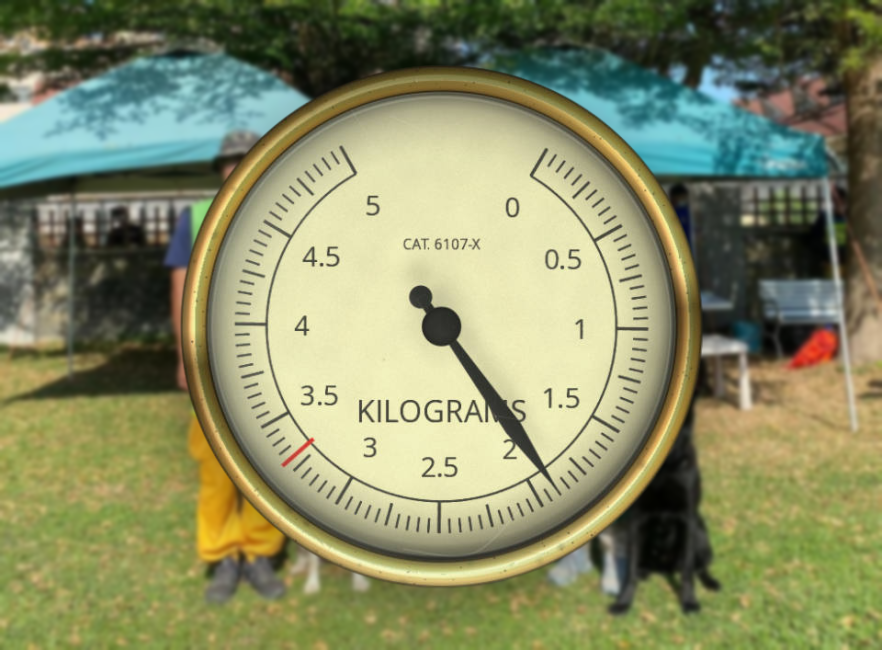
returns value=1.9 unit=kg
